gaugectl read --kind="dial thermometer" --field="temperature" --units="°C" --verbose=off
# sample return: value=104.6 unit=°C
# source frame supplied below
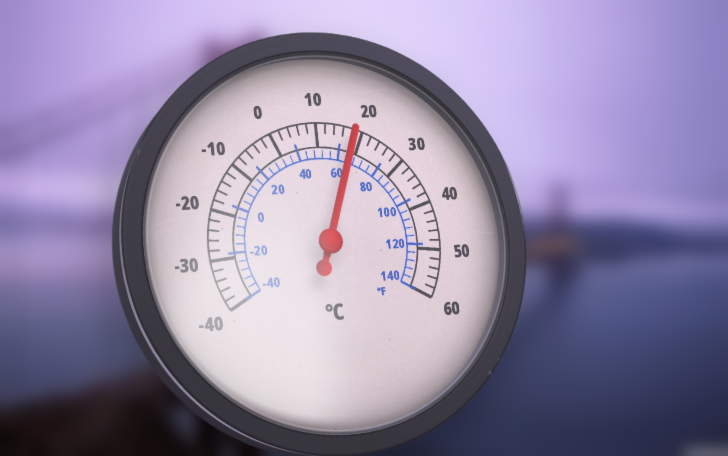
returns value=18 unit=°C
